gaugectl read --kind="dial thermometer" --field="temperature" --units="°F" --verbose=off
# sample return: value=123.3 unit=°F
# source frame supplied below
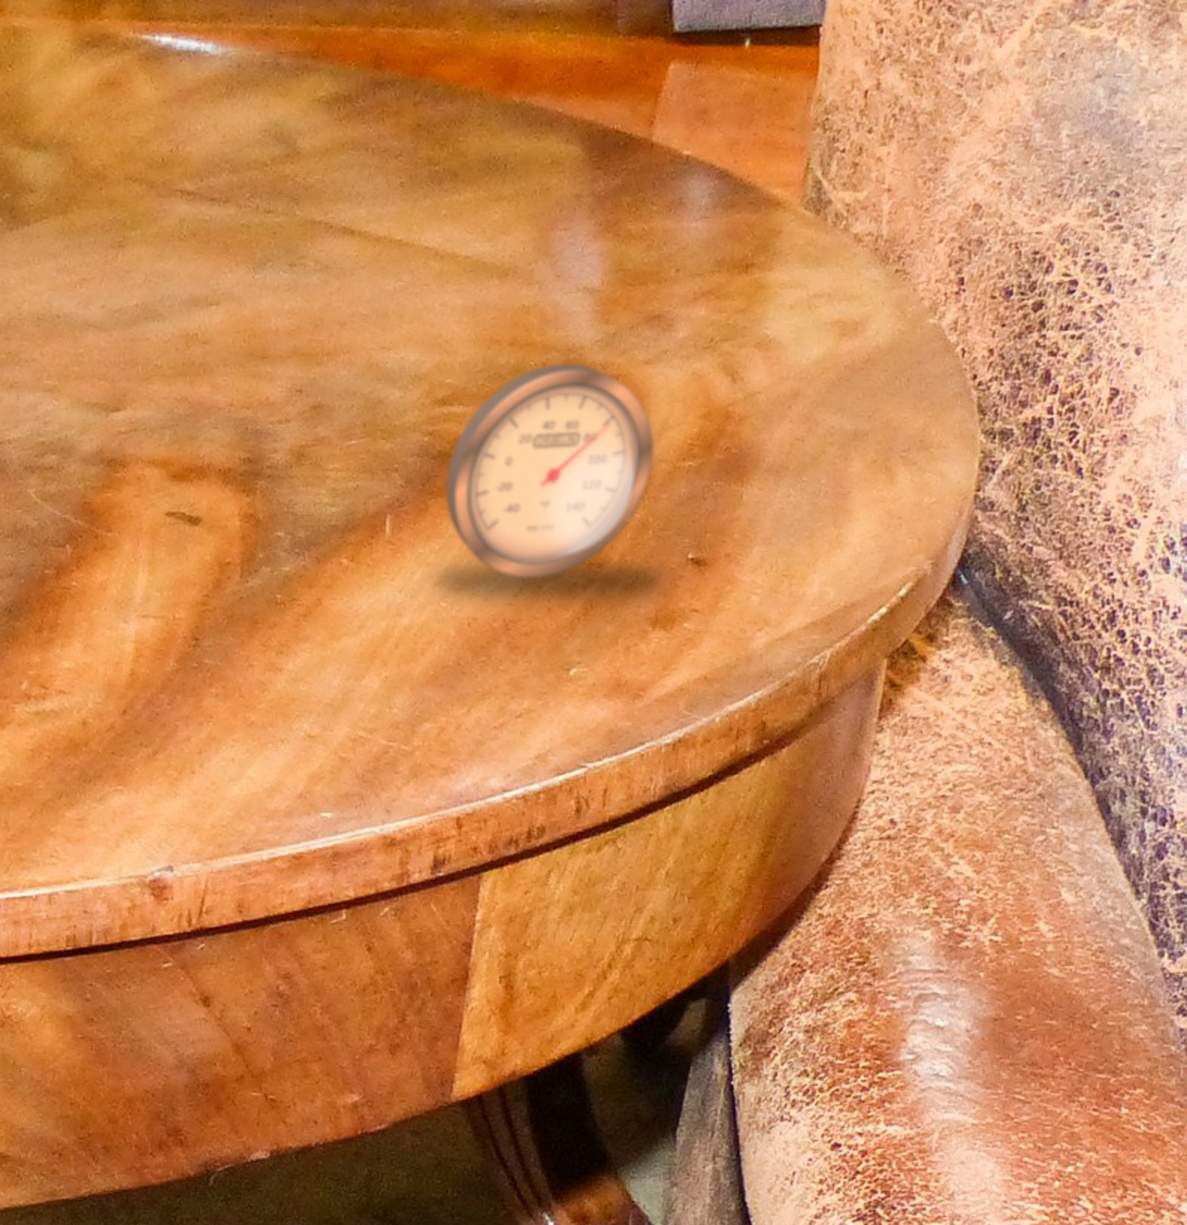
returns value=80 unit=°F
